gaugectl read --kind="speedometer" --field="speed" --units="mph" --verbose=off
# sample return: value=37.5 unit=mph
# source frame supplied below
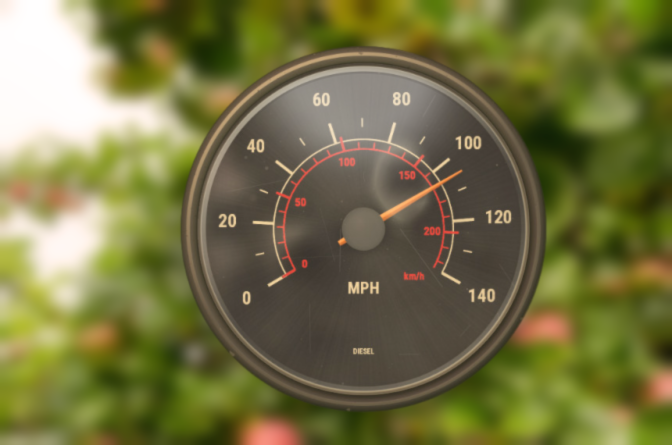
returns value=105 unit=mph
